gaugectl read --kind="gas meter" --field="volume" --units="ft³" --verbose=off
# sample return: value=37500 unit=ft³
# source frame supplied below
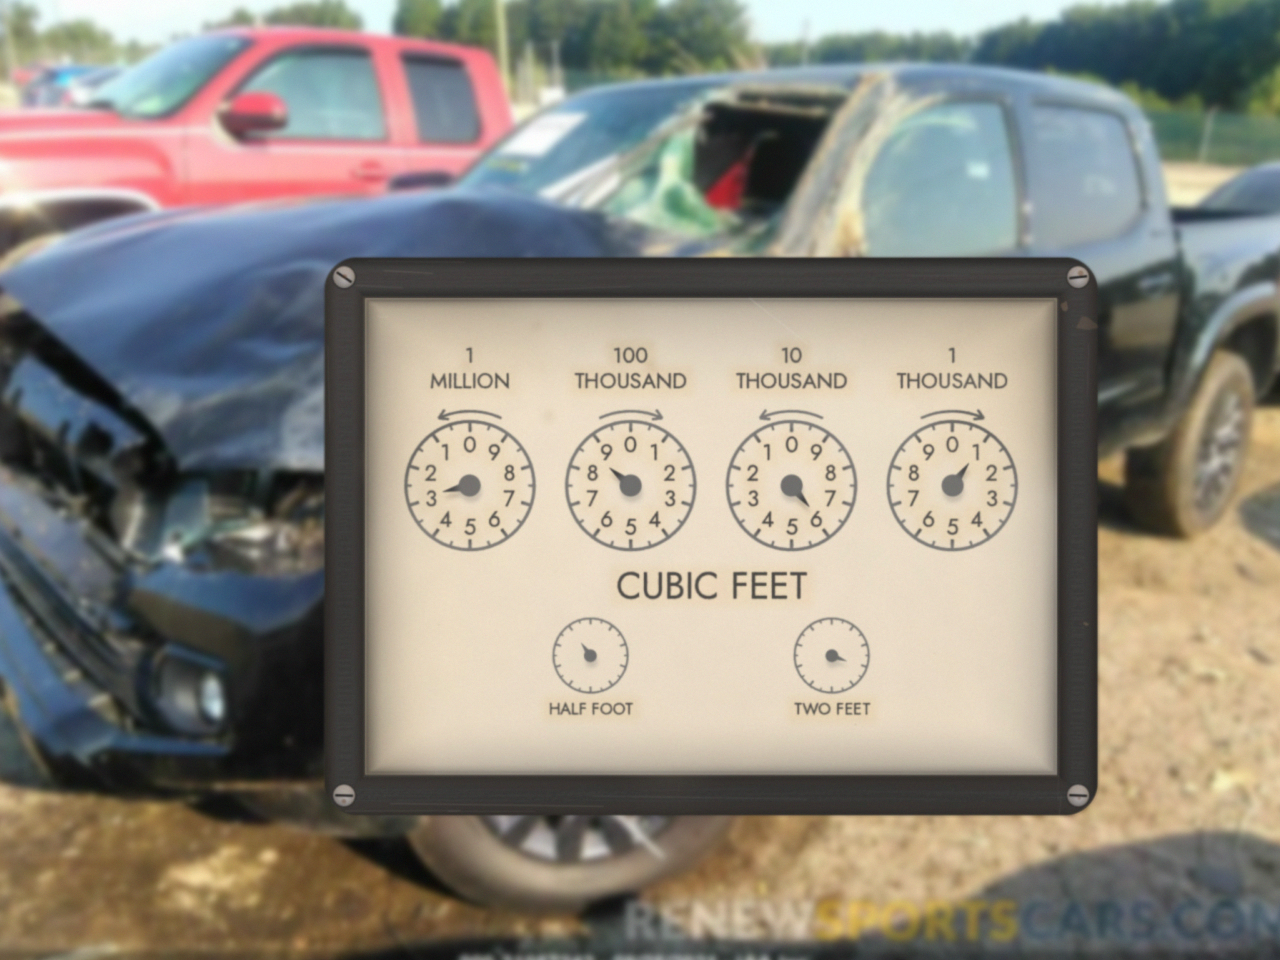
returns value=286100 unit=ft³
